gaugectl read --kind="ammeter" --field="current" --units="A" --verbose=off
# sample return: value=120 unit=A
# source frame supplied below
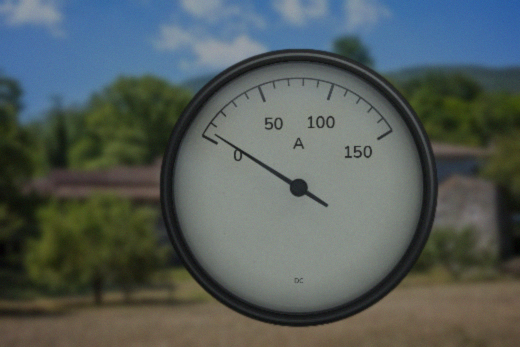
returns value=5 unit=A
